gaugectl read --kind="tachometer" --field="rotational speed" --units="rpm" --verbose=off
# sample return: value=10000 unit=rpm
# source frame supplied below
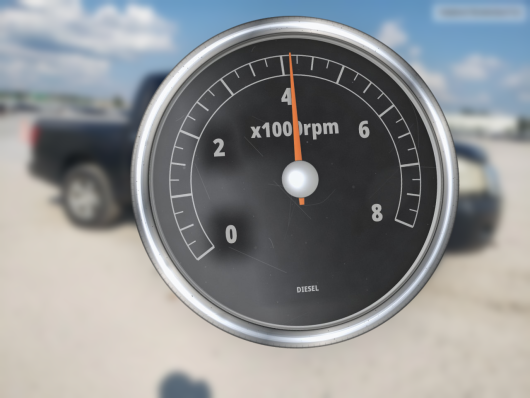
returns value=4125 unit=rpm
